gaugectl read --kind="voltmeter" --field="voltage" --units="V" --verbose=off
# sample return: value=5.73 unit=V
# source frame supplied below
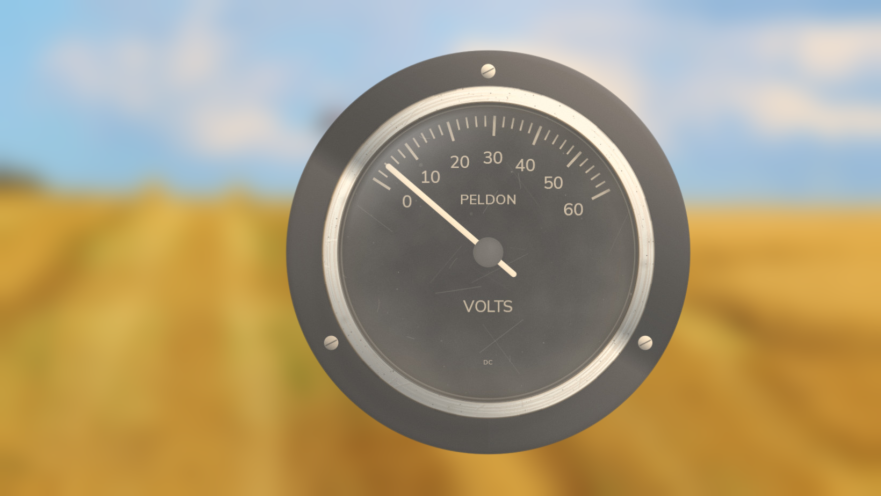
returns value=4 unit=V
